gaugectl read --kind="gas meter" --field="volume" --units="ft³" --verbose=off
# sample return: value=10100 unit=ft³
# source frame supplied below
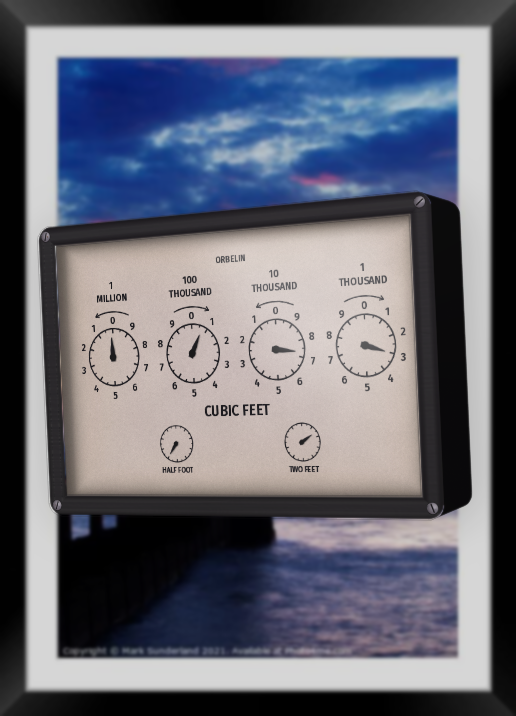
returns value=7300 unit=ft³
